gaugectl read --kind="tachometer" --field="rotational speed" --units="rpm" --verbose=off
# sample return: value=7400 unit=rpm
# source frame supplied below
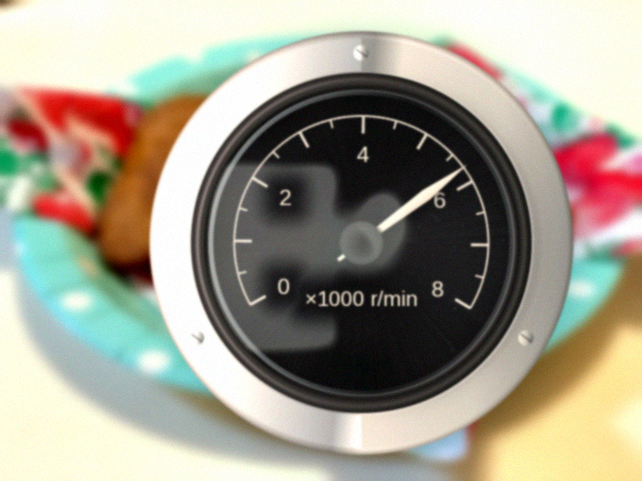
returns value=5750 unit=rpm
